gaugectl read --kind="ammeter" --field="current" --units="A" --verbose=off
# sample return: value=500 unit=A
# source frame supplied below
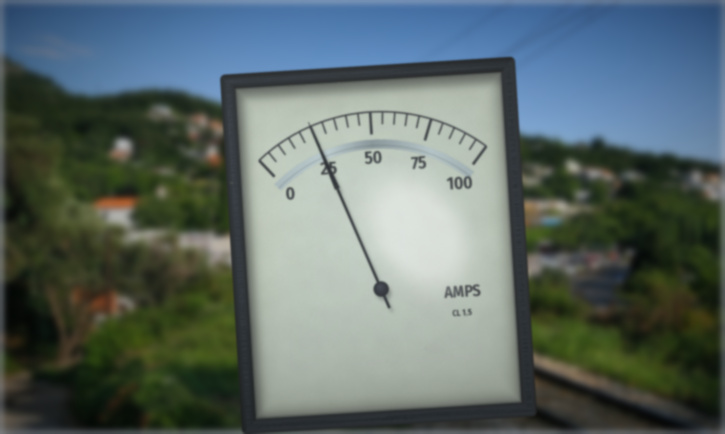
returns value=25 unit=A
